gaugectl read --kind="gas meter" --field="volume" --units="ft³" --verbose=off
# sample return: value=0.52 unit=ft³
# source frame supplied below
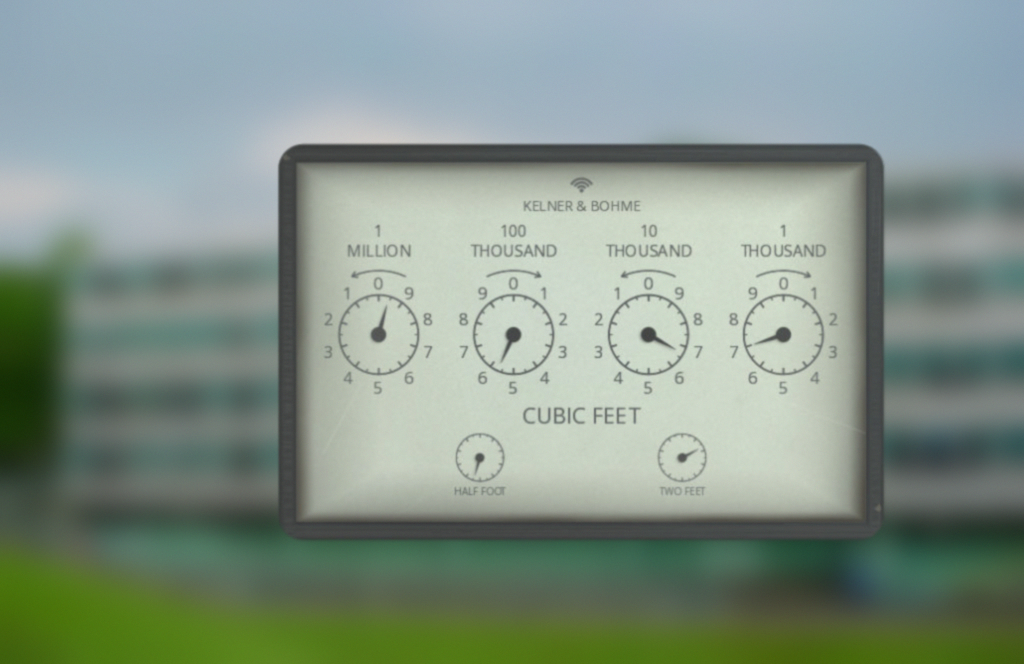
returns value=956700 unit=ft³
